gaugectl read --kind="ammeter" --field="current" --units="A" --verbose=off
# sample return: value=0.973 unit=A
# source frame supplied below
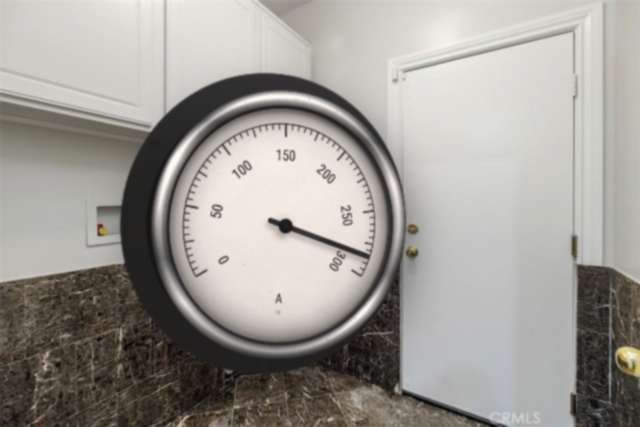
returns value=285 unit=A
